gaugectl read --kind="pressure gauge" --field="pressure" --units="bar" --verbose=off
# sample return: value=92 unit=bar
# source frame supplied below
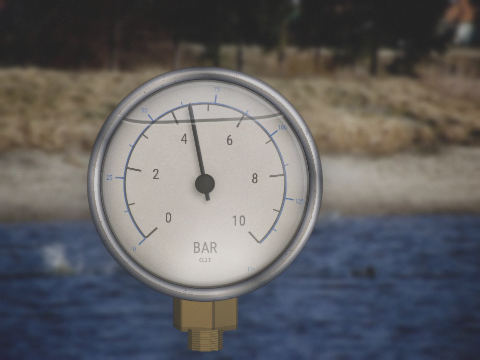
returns value=4.5 unit=bar
